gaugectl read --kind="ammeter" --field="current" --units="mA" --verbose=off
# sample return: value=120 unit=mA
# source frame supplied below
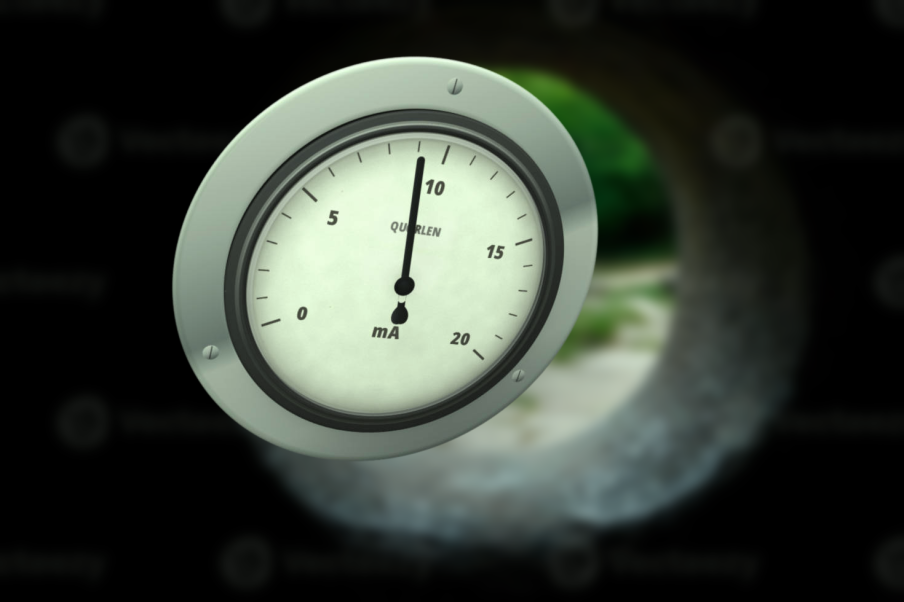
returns value=9 unit=mA
